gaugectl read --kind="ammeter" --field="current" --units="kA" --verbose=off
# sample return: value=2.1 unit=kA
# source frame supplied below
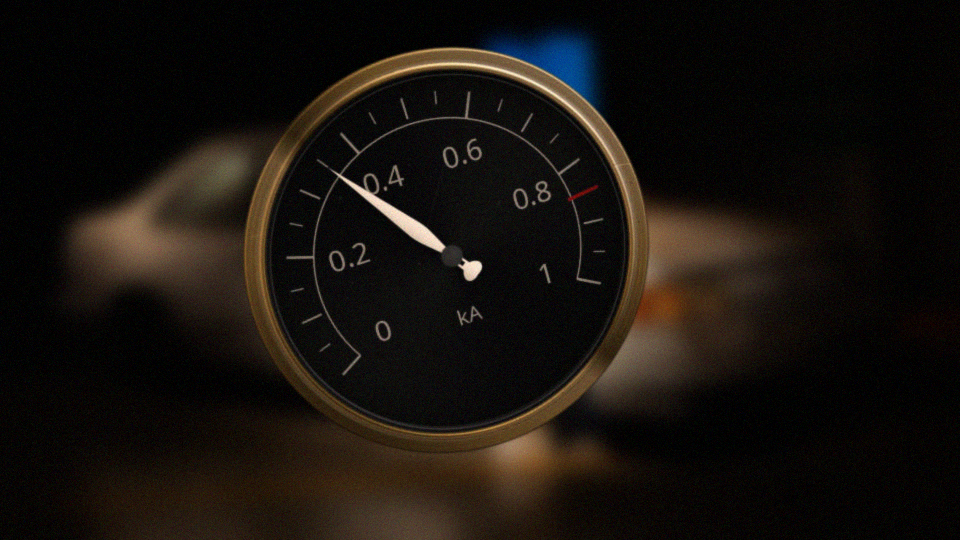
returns value=0.35 unit=kA
